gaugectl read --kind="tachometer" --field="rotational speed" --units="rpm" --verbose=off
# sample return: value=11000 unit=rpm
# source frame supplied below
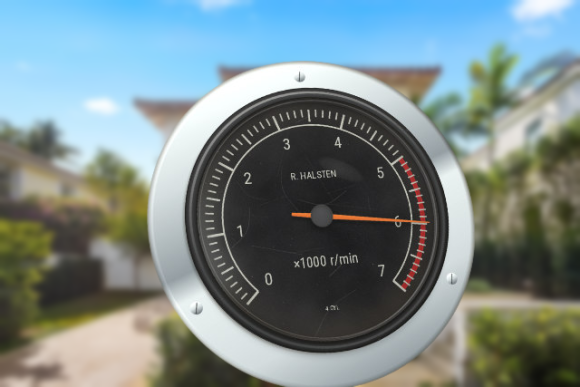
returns value=6000 unit=rpm
